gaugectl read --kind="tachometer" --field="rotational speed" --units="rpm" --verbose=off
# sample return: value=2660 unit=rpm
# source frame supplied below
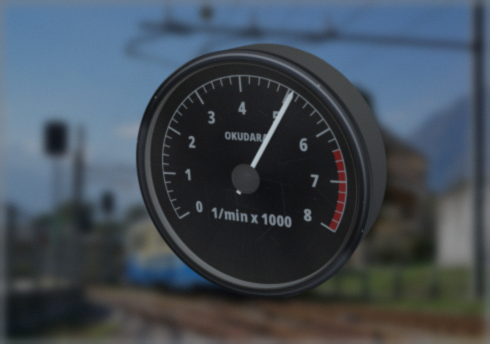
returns value=5100 unit=rpm
